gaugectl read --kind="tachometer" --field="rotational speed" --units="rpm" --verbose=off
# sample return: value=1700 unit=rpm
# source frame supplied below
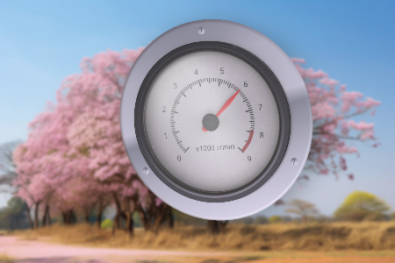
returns value=6000 unit=rpm
